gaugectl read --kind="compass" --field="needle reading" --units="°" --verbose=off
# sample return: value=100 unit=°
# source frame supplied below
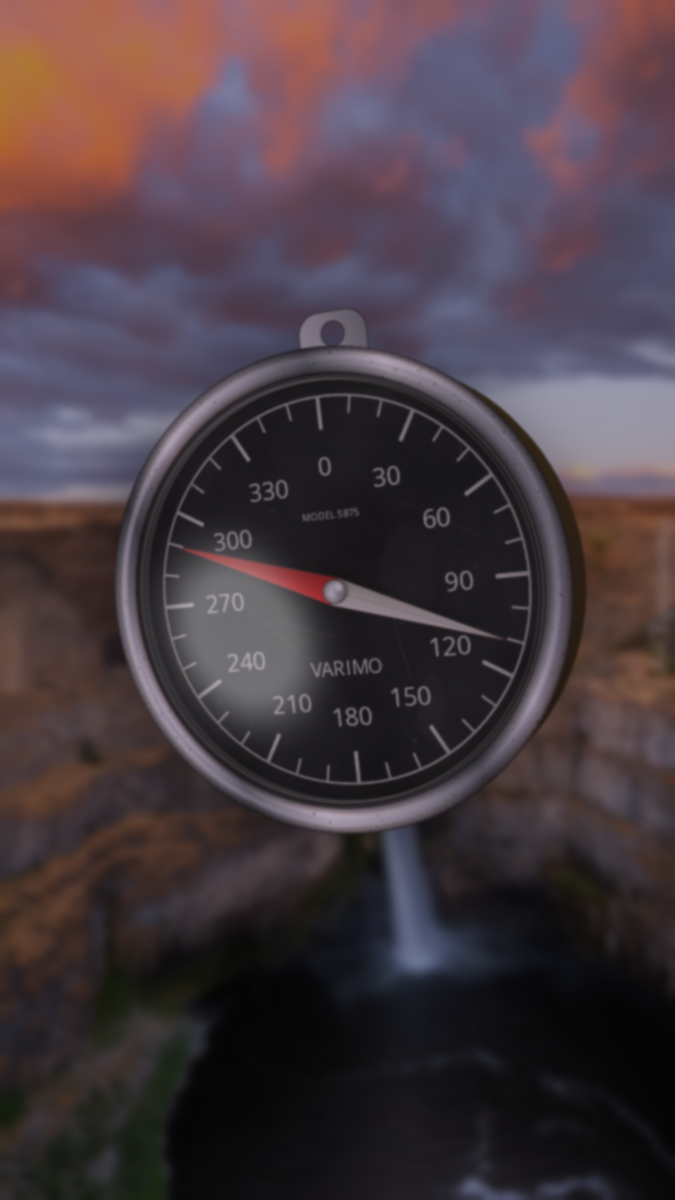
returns value=290 unit=°
